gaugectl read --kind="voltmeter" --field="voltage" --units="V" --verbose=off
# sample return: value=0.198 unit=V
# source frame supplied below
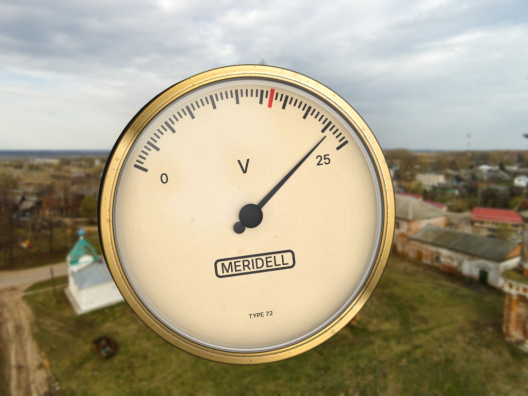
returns value=23 unit=V
